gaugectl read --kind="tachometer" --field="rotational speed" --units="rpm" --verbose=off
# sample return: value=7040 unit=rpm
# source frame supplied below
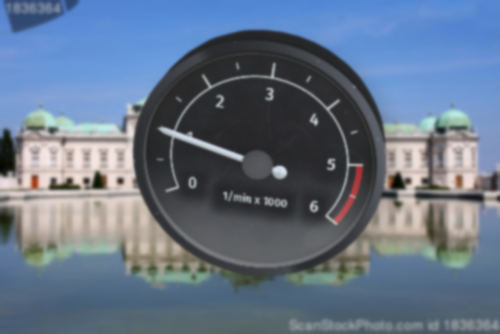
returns value=1000 unit=rpm
